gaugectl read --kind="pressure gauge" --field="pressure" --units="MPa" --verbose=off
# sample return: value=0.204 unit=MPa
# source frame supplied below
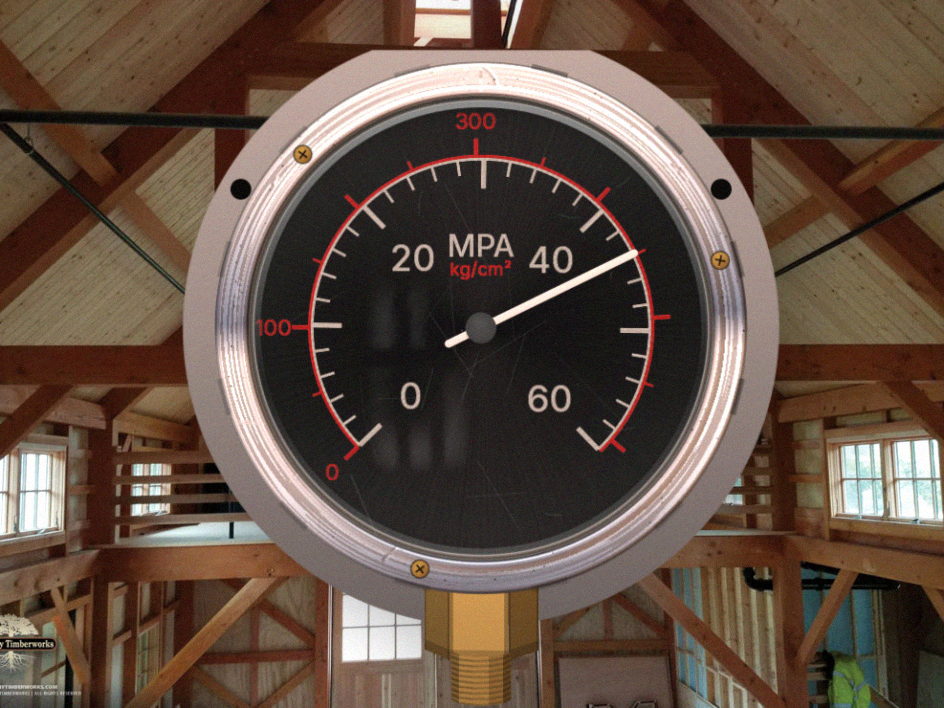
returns value=44 unit=MPa
